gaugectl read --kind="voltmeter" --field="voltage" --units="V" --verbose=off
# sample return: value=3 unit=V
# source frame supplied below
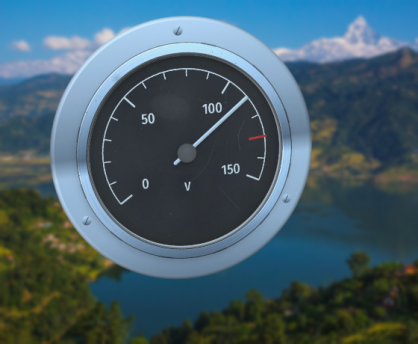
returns value=110 unit=V
